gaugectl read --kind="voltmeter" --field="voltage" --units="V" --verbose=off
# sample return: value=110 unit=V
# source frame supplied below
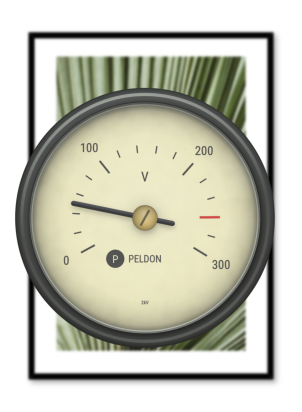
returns value=50 unit=V
